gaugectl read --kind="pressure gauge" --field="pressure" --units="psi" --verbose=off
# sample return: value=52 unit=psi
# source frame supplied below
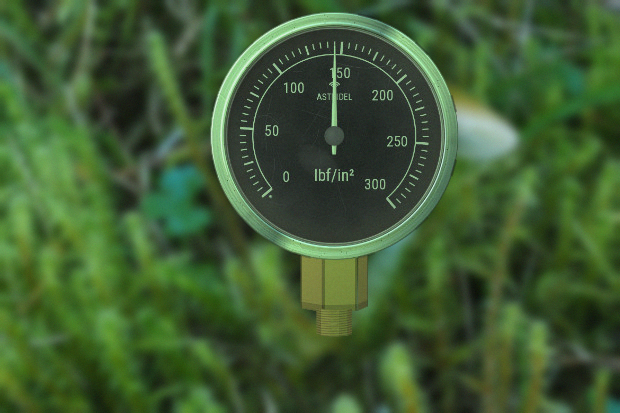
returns value=145 unit=psi
